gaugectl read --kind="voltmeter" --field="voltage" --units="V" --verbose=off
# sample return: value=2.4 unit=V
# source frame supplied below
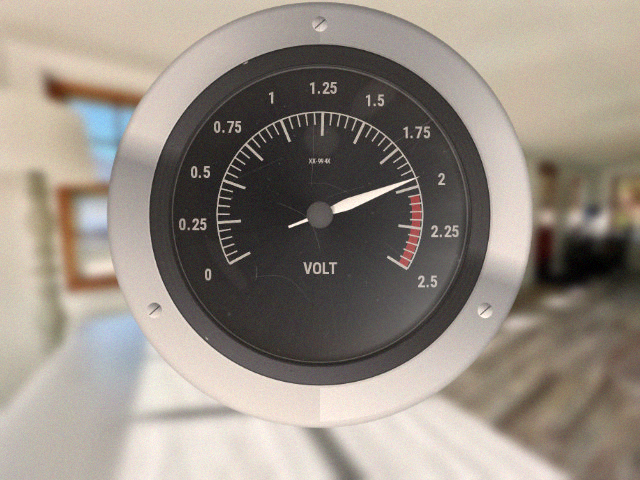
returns value=1.95 unit=V
